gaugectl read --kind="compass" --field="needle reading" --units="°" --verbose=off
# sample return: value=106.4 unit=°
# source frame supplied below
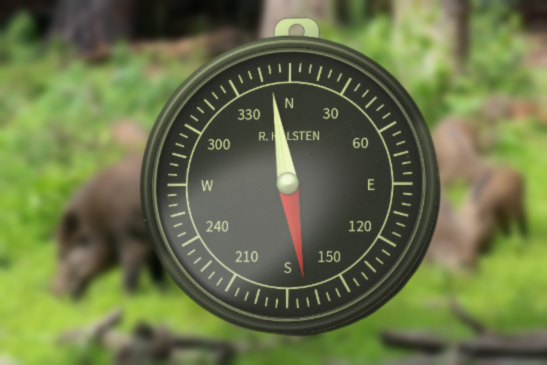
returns value=170 unit=°
